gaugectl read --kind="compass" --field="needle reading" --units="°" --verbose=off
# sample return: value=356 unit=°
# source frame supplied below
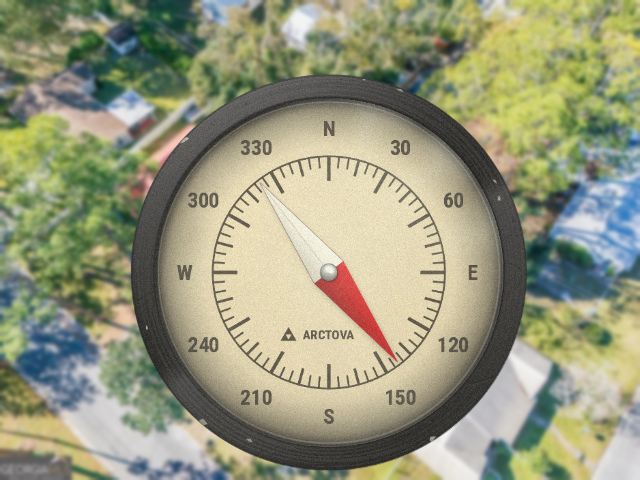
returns value=142.5 unit=°
